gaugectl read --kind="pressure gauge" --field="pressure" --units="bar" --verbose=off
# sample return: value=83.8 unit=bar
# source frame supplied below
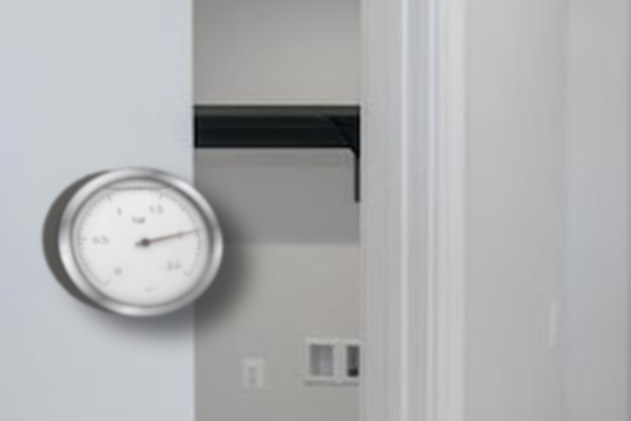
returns value=2 unit=bar
